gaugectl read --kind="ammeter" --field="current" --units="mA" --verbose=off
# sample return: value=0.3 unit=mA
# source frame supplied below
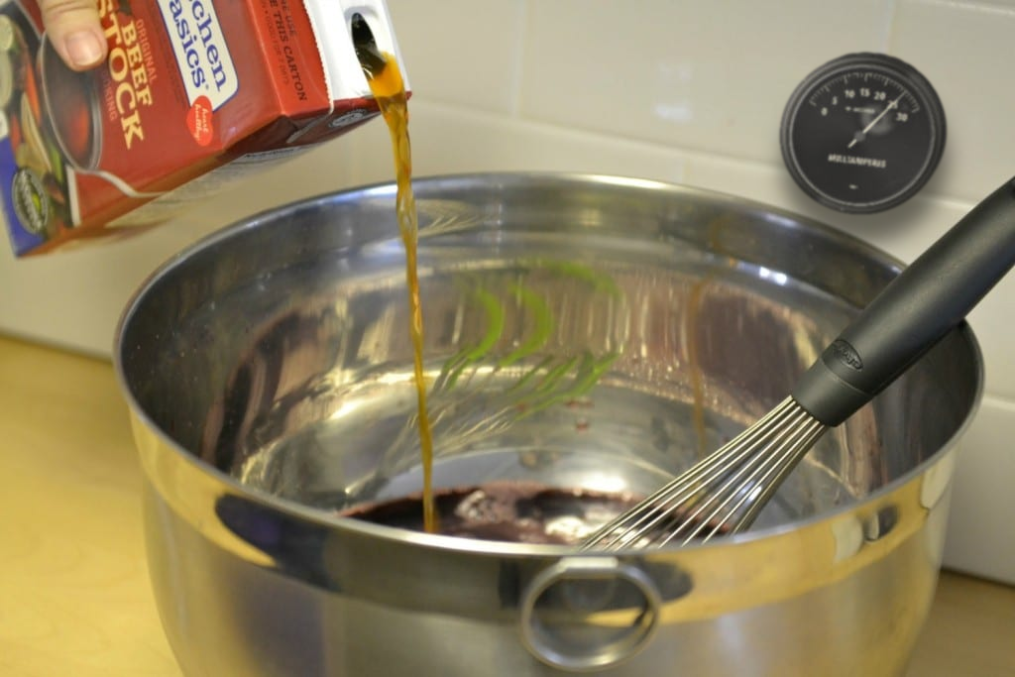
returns value=25 unit=mA
